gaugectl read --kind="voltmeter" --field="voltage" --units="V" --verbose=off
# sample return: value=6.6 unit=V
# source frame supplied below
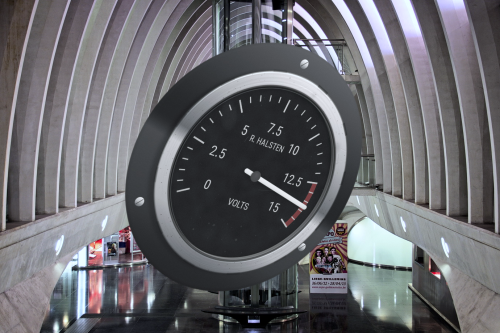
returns value=13.75 unit=V
